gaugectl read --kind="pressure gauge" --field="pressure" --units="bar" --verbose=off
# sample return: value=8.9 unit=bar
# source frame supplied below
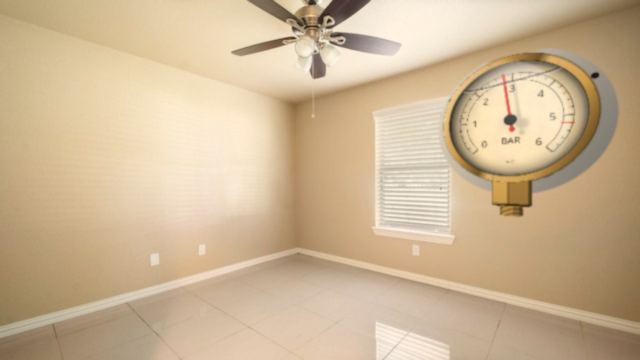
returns value=2.8 unit=bar
